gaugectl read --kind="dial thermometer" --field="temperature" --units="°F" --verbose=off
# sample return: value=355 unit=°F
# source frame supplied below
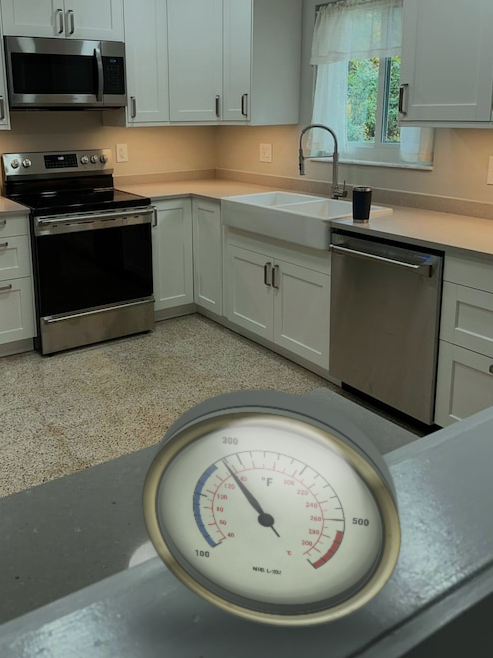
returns value=280 unit=°F
